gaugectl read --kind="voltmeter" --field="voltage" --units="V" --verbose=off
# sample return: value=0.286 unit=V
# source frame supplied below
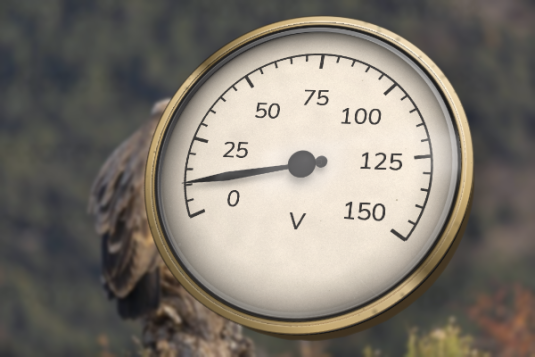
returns value=10 unit=V
